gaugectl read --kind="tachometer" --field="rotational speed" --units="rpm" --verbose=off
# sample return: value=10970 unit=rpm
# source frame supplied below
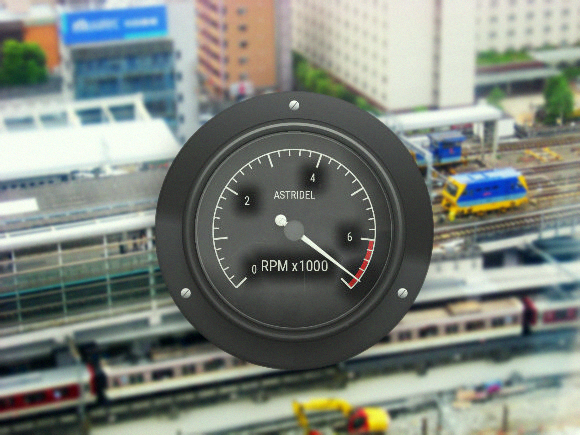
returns value=6800 unit=rpm
